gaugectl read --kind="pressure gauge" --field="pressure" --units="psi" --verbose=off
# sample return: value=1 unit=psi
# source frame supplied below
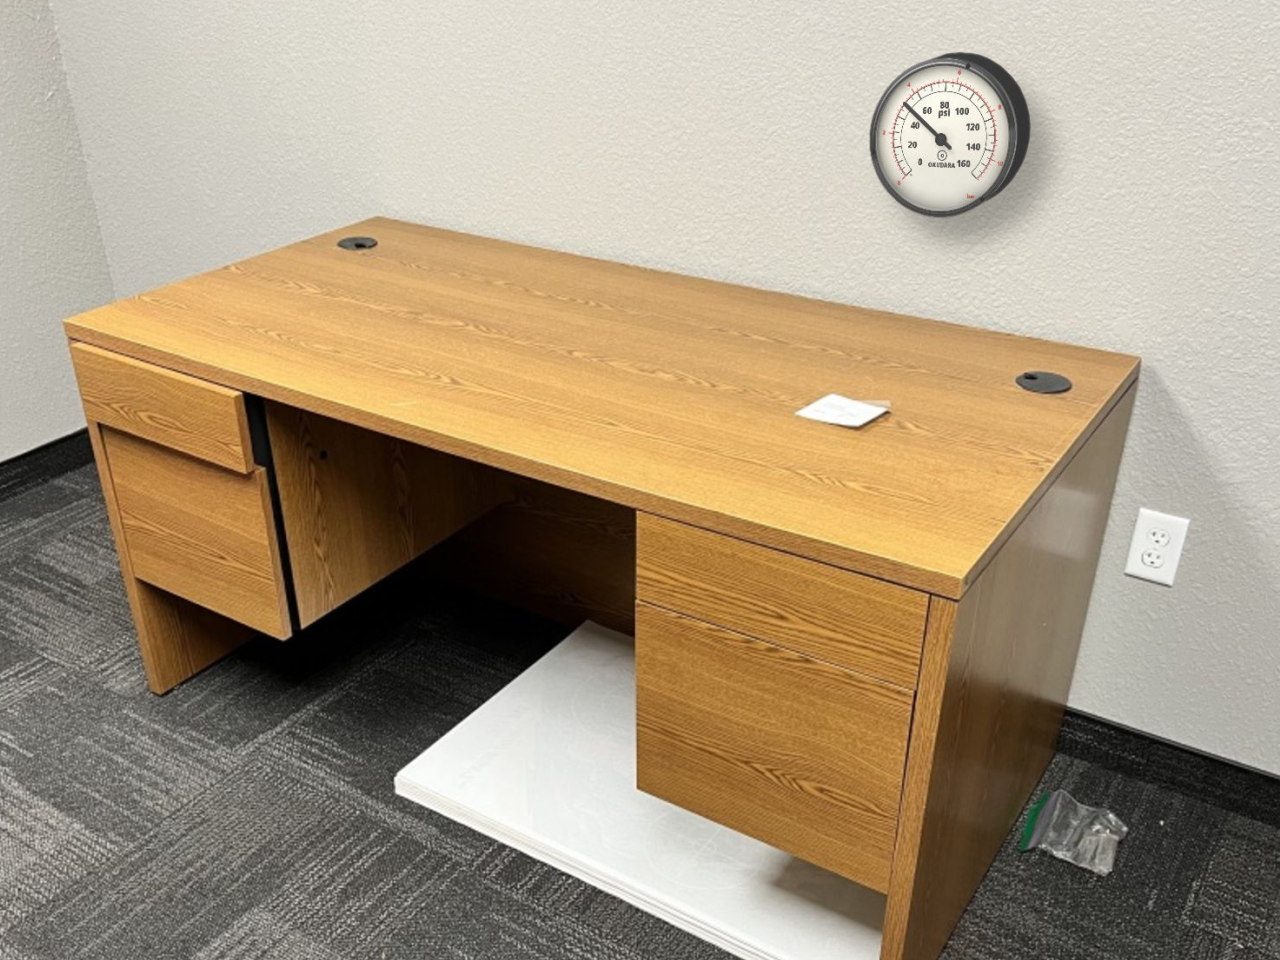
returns value=50 unit=psi
